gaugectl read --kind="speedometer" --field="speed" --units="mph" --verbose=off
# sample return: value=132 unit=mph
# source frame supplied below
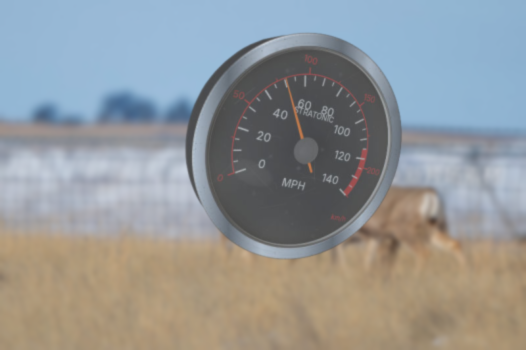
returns value=50 unit=mph
